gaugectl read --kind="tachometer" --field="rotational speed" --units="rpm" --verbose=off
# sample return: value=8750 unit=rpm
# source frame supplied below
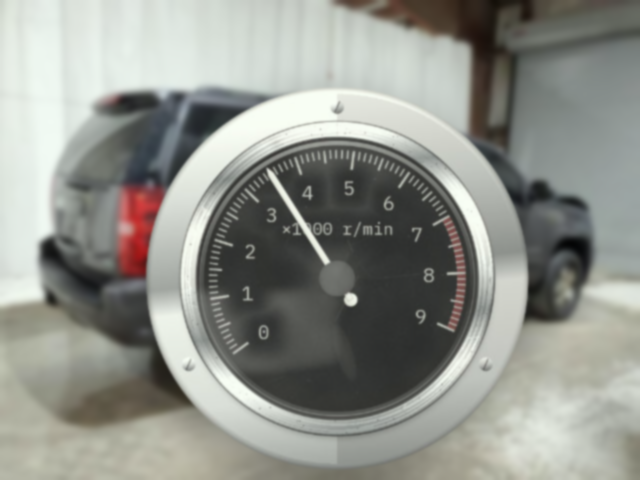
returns value=3500 unit=rpm
